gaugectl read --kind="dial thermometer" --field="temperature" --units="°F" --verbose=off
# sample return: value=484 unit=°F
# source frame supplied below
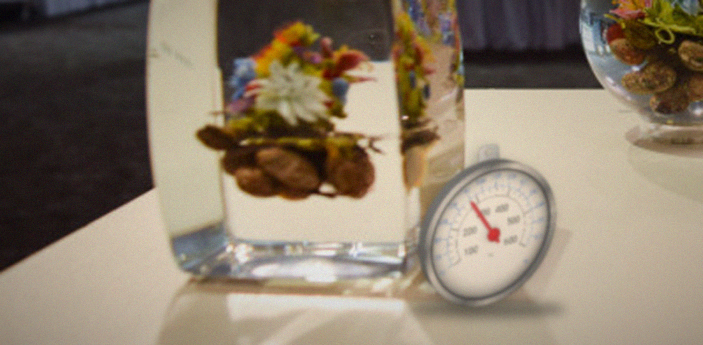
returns value=280 unit=°F
